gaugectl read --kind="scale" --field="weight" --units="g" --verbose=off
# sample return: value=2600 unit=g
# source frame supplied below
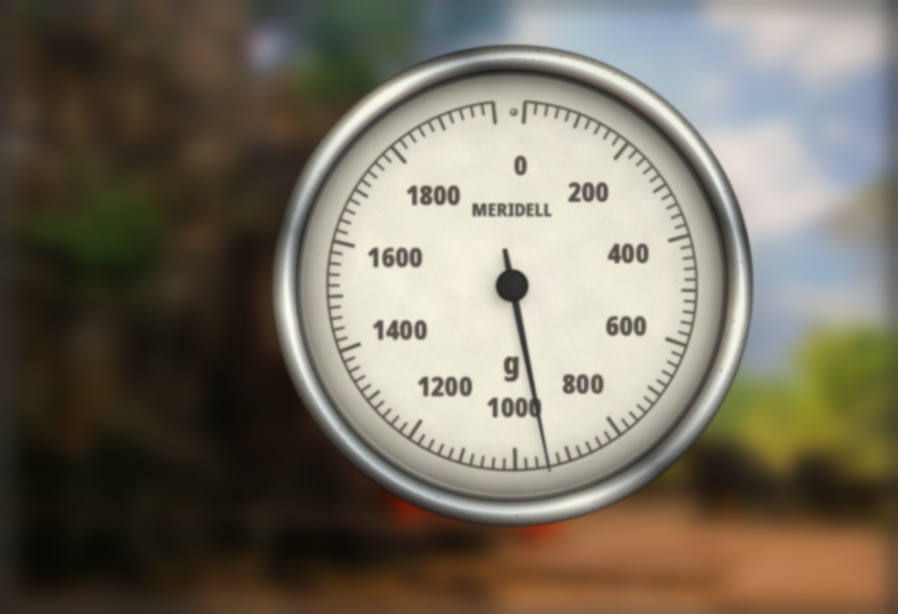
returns value=940 unit=g
